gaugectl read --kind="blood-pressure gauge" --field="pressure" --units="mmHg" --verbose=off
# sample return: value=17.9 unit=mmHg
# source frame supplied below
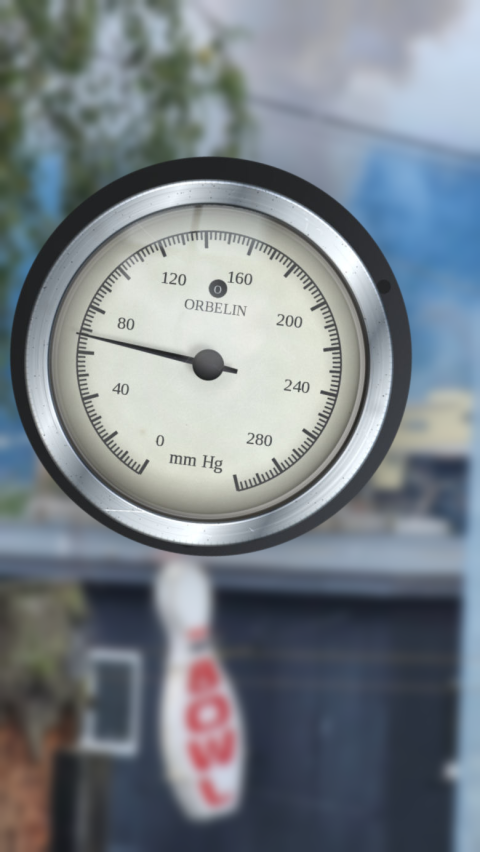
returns value=68 unit=mmHg
